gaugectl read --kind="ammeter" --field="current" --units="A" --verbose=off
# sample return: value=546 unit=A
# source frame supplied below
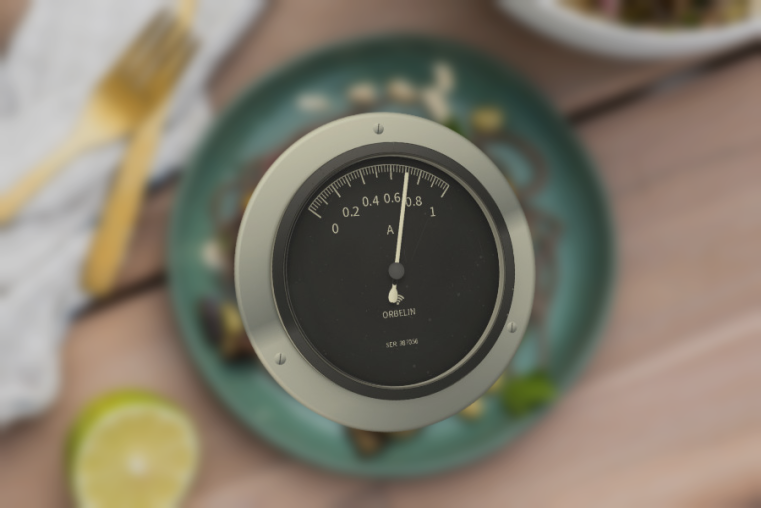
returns value=0.7 unit=A
